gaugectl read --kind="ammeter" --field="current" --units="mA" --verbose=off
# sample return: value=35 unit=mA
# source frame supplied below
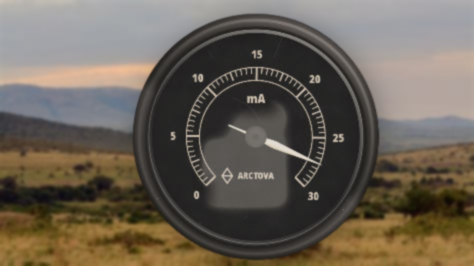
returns value=27.5 unit=mA
